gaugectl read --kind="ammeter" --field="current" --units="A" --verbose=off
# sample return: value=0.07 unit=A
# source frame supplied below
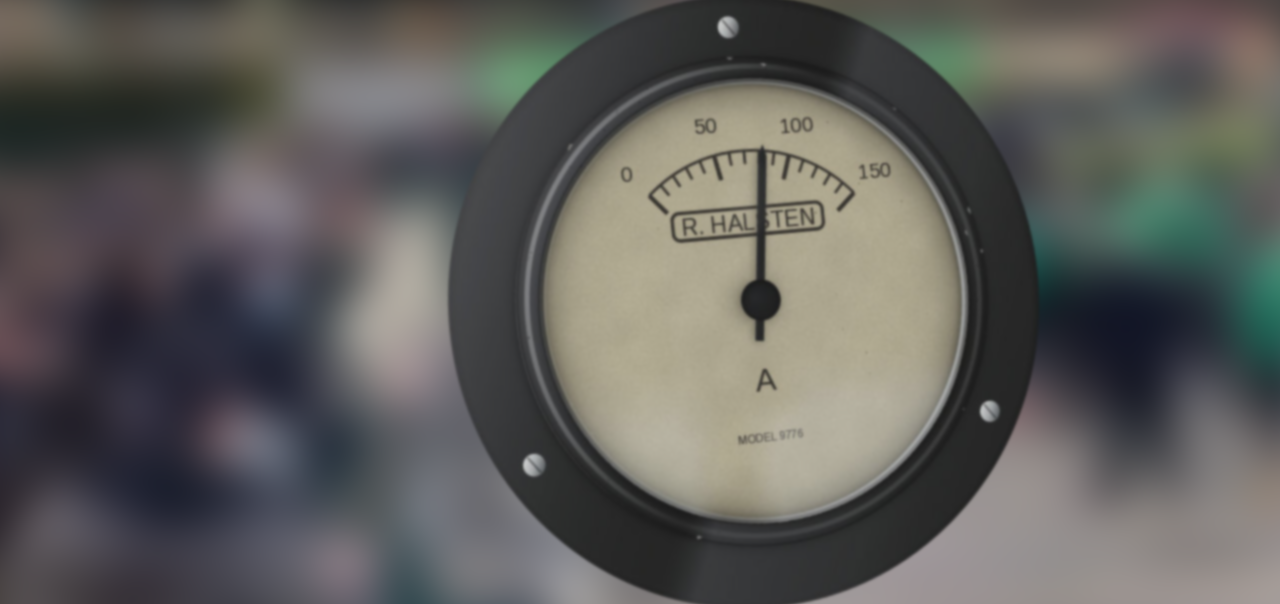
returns value=80 unit=A
